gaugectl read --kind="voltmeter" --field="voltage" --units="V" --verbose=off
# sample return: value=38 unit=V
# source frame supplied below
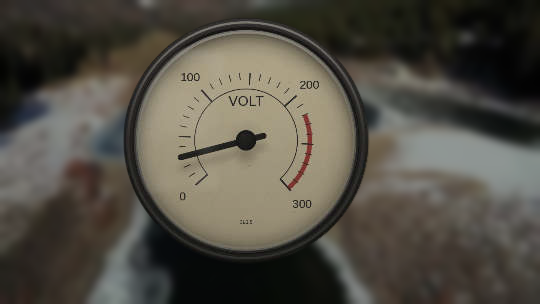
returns value=30 unit=V
